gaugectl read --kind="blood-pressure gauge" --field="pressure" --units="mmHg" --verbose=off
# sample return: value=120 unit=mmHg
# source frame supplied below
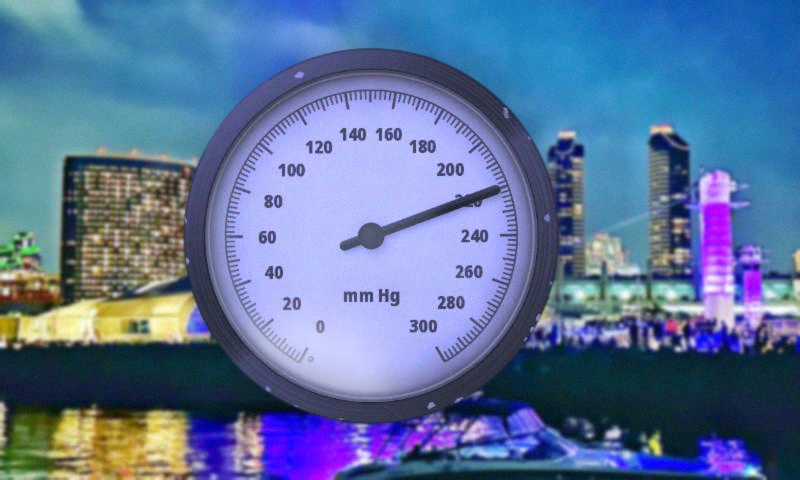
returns value=220 unit=mmHg
